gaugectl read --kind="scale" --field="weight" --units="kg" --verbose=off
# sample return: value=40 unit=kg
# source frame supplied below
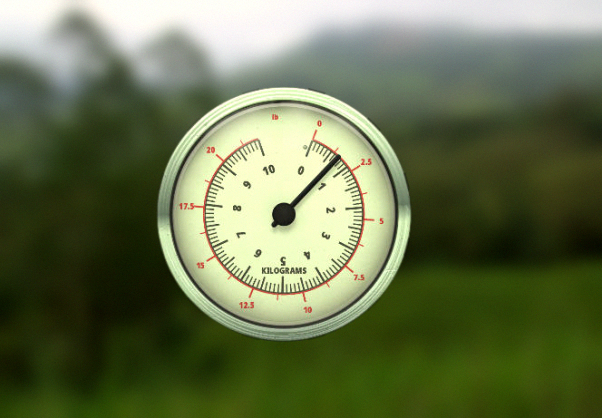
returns value=0.7 unit=kg
